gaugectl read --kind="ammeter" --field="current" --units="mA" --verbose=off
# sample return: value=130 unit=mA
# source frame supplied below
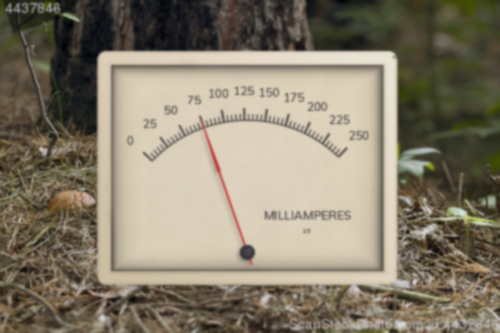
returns value=75 unit=mA
